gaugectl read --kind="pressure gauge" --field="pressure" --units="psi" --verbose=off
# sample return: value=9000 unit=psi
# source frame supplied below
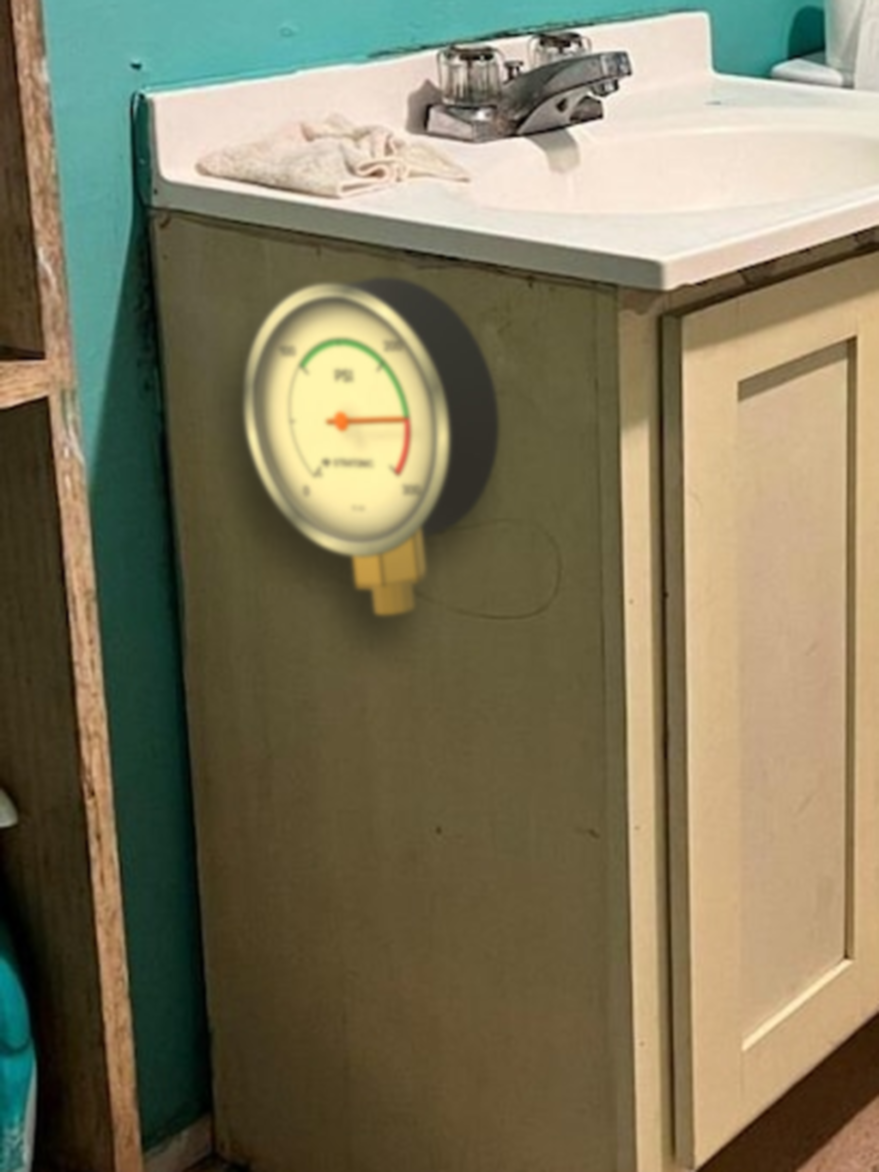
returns value=250 unit=psi
